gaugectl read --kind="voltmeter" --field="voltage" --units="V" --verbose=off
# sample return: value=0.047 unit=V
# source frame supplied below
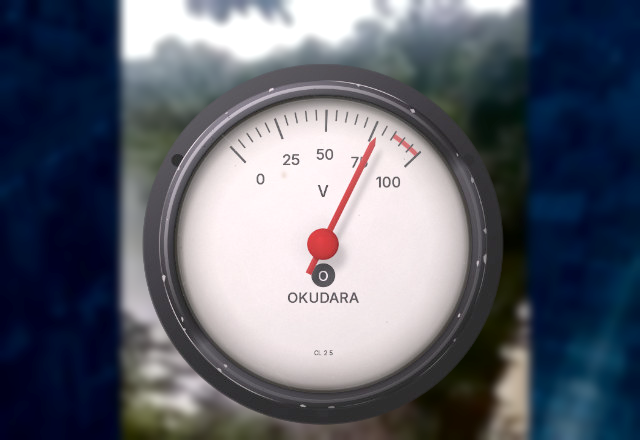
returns value=77.5 unit=V
